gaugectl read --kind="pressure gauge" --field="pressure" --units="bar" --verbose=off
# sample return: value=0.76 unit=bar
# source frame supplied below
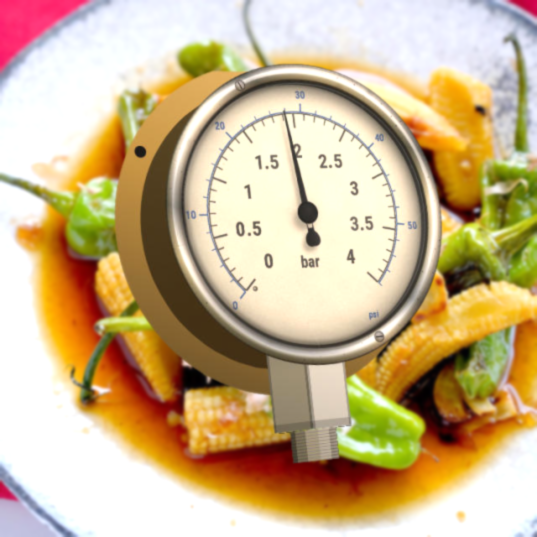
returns value=1.9 unit=bar
